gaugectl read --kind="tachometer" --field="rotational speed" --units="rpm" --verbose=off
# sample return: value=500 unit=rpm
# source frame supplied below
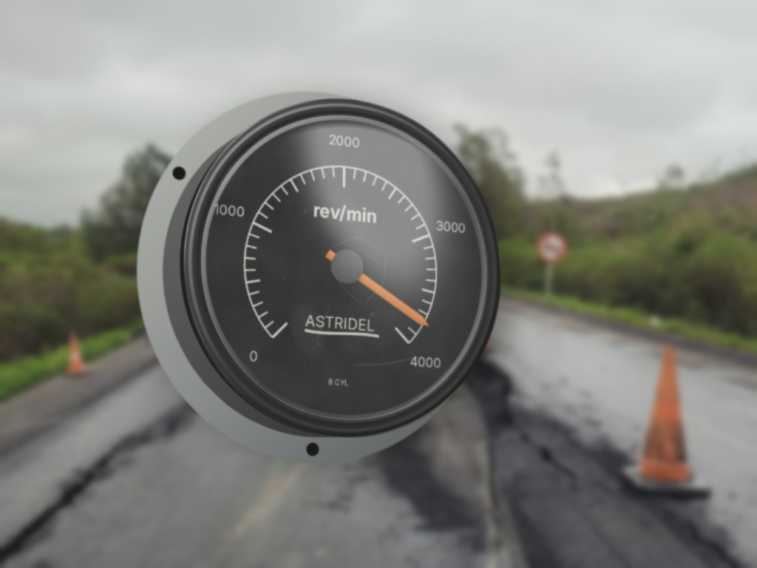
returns value=3800 unit=rpm
